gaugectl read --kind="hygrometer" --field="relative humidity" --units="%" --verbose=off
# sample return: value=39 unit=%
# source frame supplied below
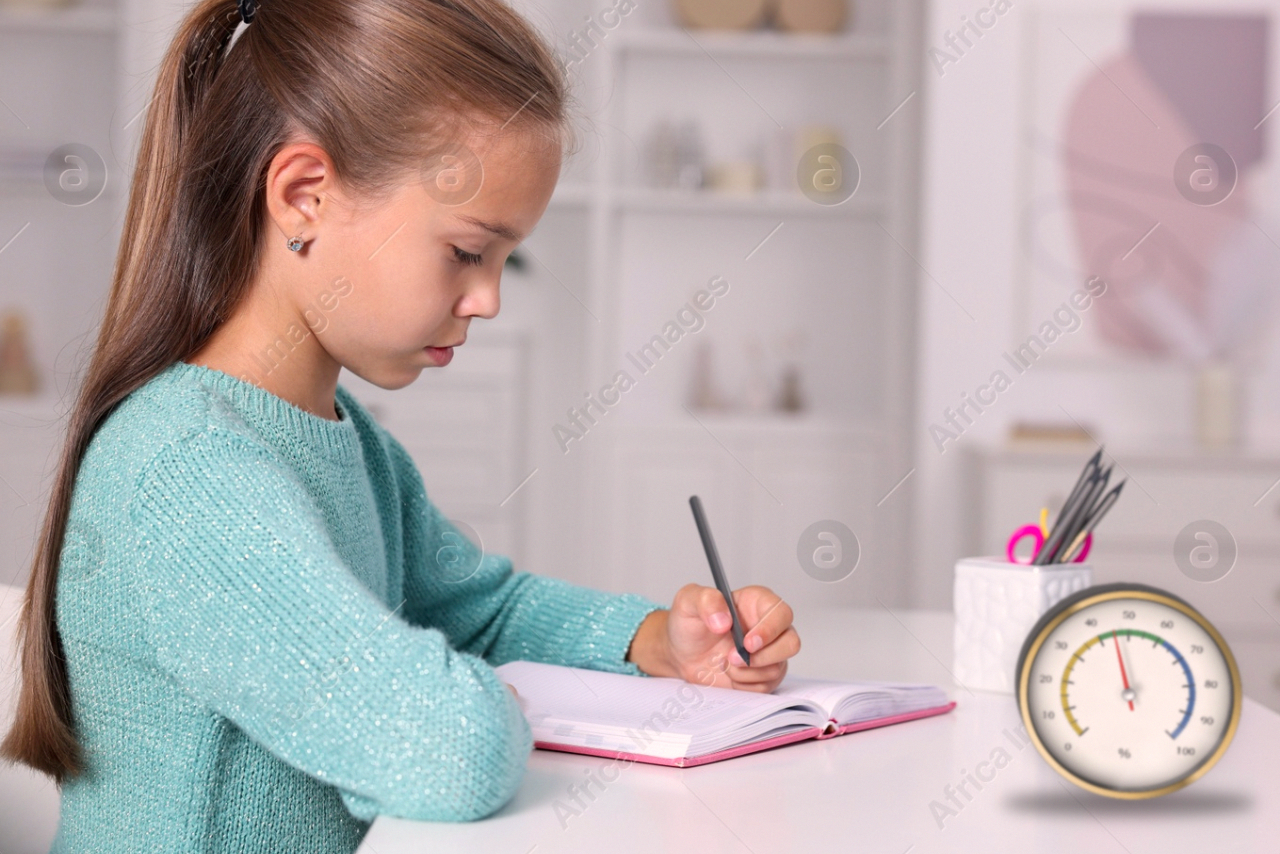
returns value=45 unit=%
